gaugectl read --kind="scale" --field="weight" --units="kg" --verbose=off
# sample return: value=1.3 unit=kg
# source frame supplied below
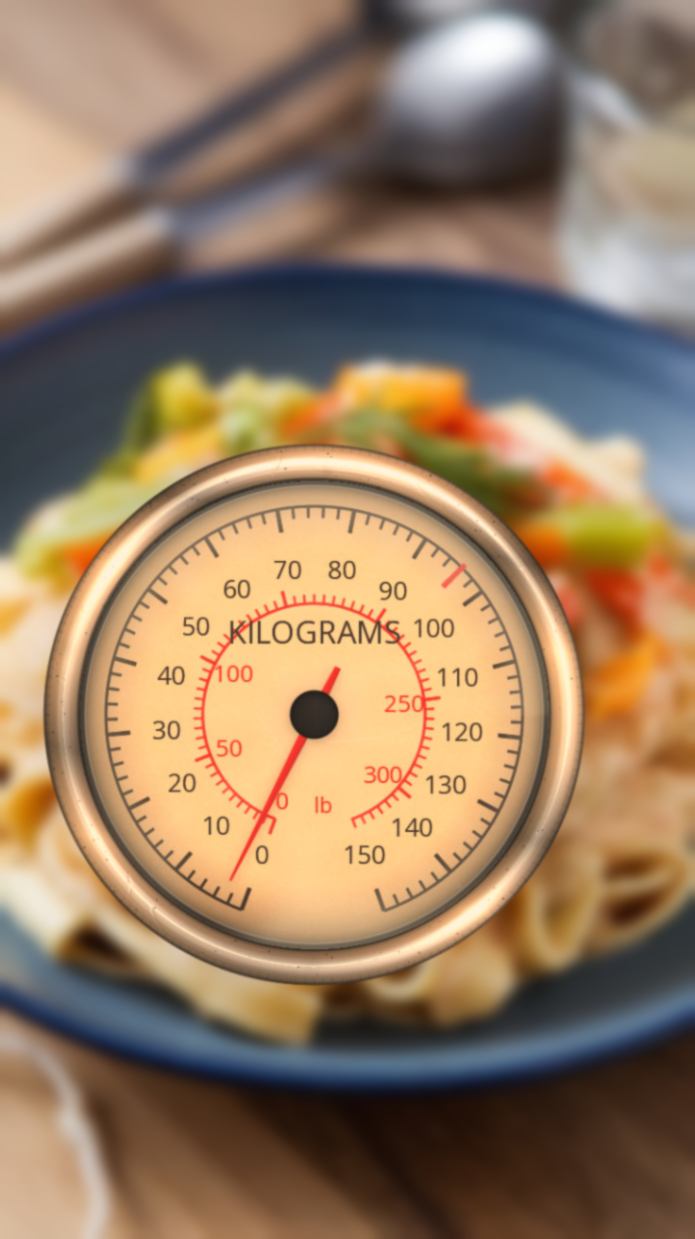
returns value=3 unit=kg
